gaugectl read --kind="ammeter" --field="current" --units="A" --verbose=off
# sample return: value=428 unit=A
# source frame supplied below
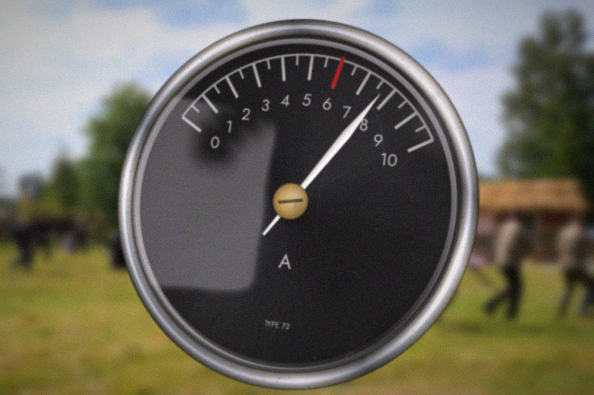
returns value=7.75 unit=A
